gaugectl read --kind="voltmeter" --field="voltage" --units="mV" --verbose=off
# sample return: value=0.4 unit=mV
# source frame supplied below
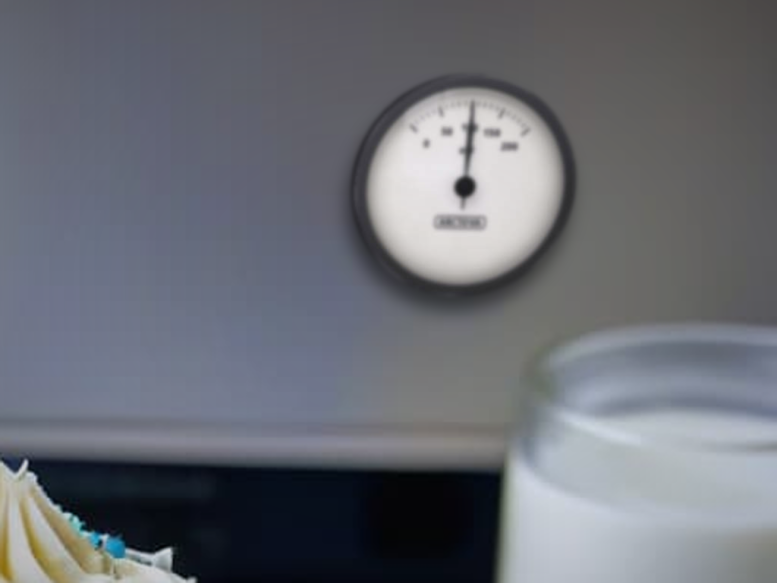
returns value=100 unit=mV
